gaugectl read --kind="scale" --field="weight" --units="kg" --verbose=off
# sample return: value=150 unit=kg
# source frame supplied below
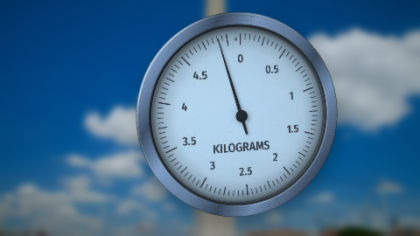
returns value=4.9 unit=kg
